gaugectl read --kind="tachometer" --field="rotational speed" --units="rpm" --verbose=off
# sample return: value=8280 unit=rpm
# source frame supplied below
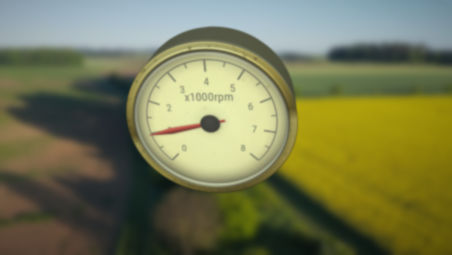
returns value=1000 unit=rpm
